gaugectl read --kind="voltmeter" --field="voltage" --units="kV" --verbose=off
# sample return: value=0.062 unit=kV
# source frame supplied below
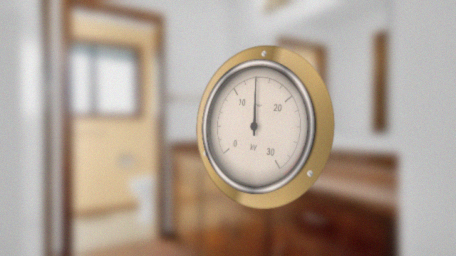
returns value=14 unit=kV
